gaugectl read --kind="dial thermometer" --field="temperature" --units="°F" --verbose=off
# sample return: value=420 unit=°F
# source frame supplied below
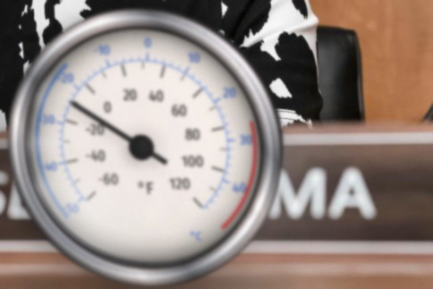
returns value=-10 unit=°F
